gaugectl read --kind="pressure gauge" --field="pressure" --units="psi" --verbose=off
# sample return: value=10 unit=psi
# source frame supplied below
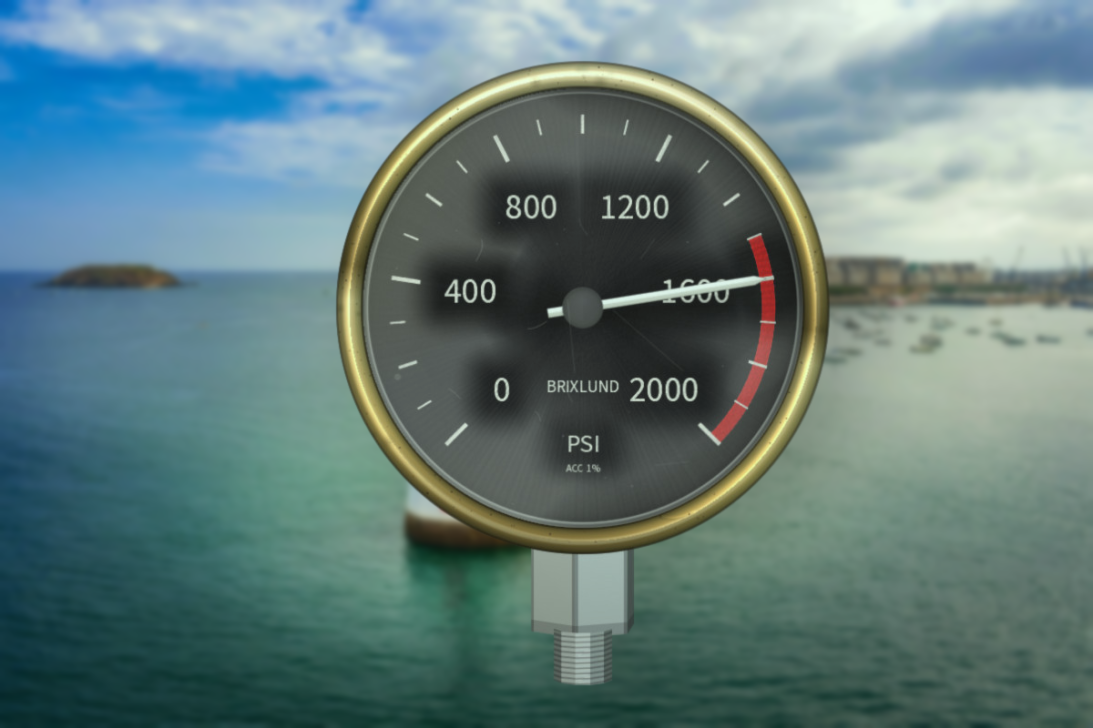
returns value=1600 unit=psi
